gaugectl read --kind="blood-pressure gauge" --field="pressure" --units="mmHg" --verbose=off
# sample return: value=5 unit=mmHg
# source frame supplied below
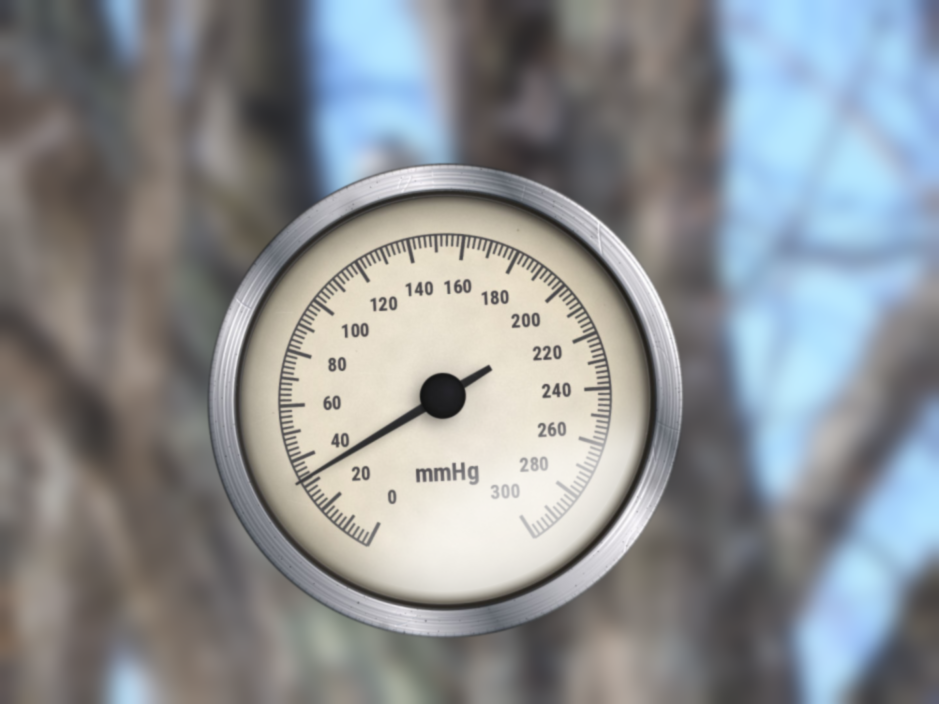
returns value=32 unit=mmHg
